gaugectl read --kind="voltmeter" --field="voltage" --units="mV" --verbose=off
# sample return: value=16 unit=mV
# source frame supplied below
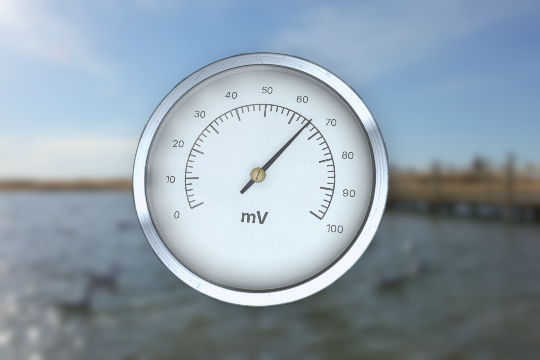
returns value=66 unit=mV
